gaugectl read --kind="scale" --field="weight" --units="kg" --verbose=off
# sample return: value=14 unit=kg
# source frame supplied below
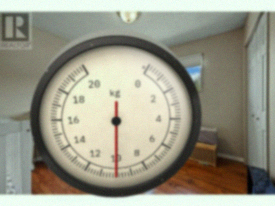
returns value=10 unit=kg
